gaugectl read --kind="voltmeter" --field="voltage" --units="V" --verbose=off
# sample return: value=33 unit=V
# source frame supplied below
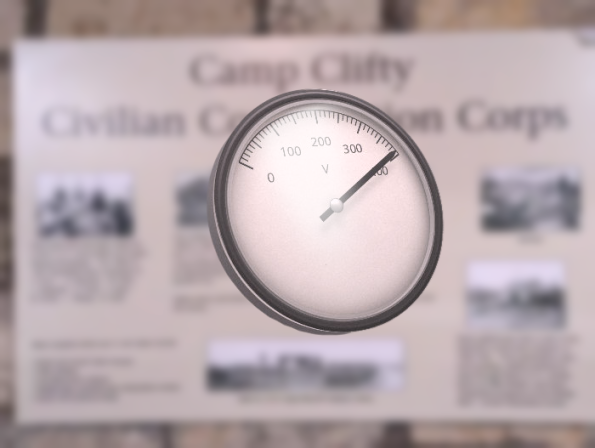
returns value=390 unit=V
